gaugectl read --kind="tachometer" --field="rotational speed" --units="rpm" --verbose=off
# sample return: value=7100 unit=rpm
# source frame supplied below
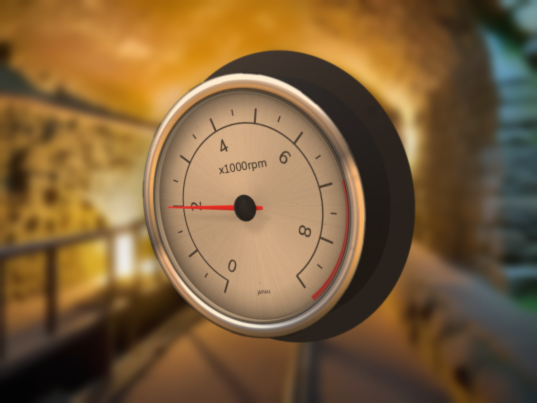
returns value=2000 unit=rpm
